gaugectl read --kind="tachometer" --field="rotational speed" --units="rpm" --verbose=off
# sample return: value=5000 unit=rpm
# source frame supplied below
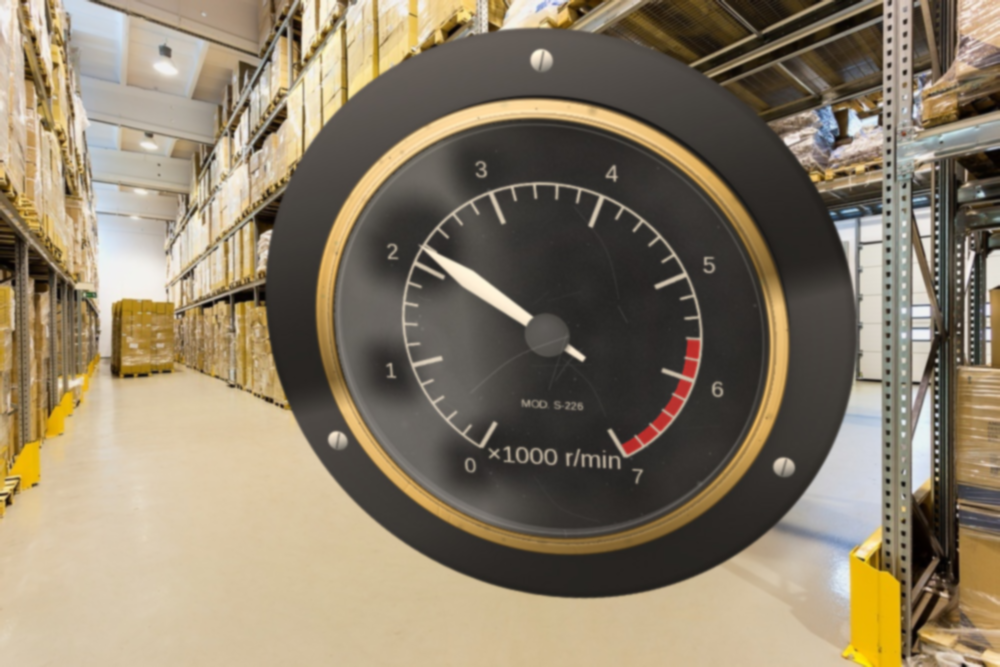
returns value=2200 unit=rpm
